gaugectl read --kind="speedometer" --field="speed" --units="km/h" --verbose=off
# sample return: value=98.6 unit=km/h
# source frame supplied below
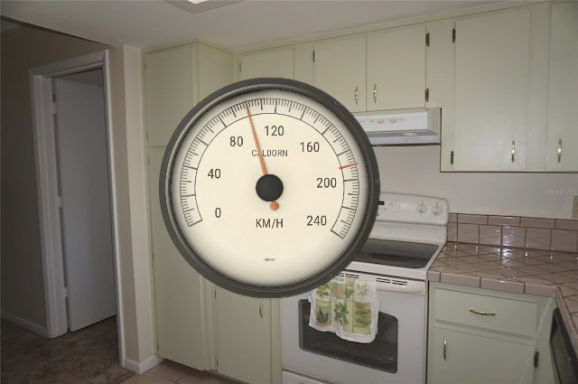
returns value=100 unit=km/h
